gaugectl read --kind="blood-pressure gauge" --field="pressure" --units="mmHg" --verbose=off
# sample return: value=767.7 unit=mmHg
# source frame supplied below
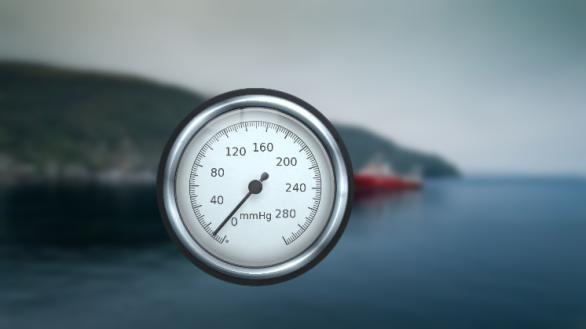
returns value=10 unit=mmHg
